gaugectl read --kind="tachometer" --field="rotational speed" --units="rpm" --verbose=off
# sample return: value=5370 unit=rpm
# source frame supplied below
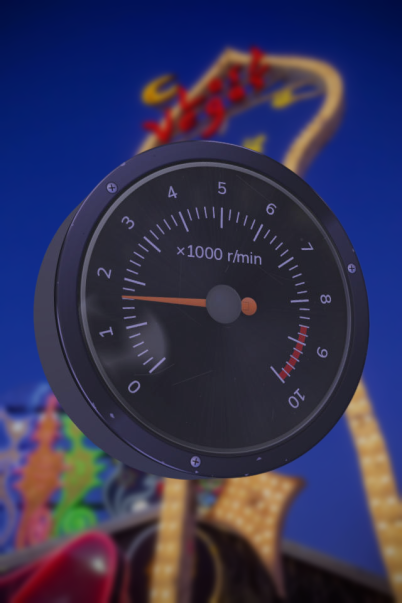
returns value=1600 unit=rpm
